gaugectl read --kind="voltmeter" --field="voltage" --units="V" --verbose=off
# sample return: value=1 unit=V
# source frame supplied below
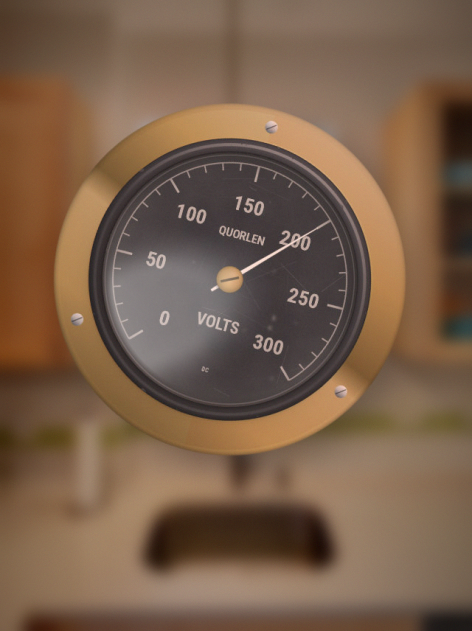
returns value=200 unit=V
